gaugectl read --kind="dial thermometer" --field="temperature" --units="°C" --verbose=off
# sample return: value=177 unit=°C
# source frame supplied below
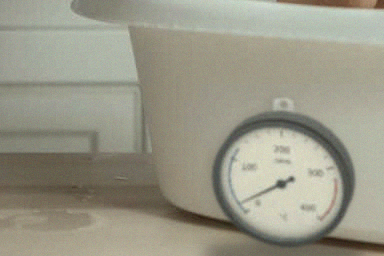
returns value=20 unit=°C
